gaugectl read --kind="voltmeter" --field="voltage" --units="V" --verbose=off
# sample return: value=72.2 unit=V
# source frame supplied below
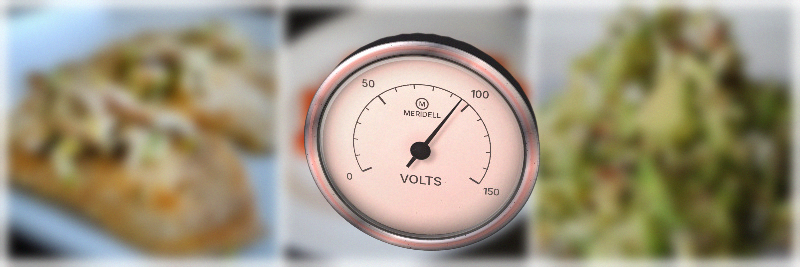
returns value=95 unit=V
